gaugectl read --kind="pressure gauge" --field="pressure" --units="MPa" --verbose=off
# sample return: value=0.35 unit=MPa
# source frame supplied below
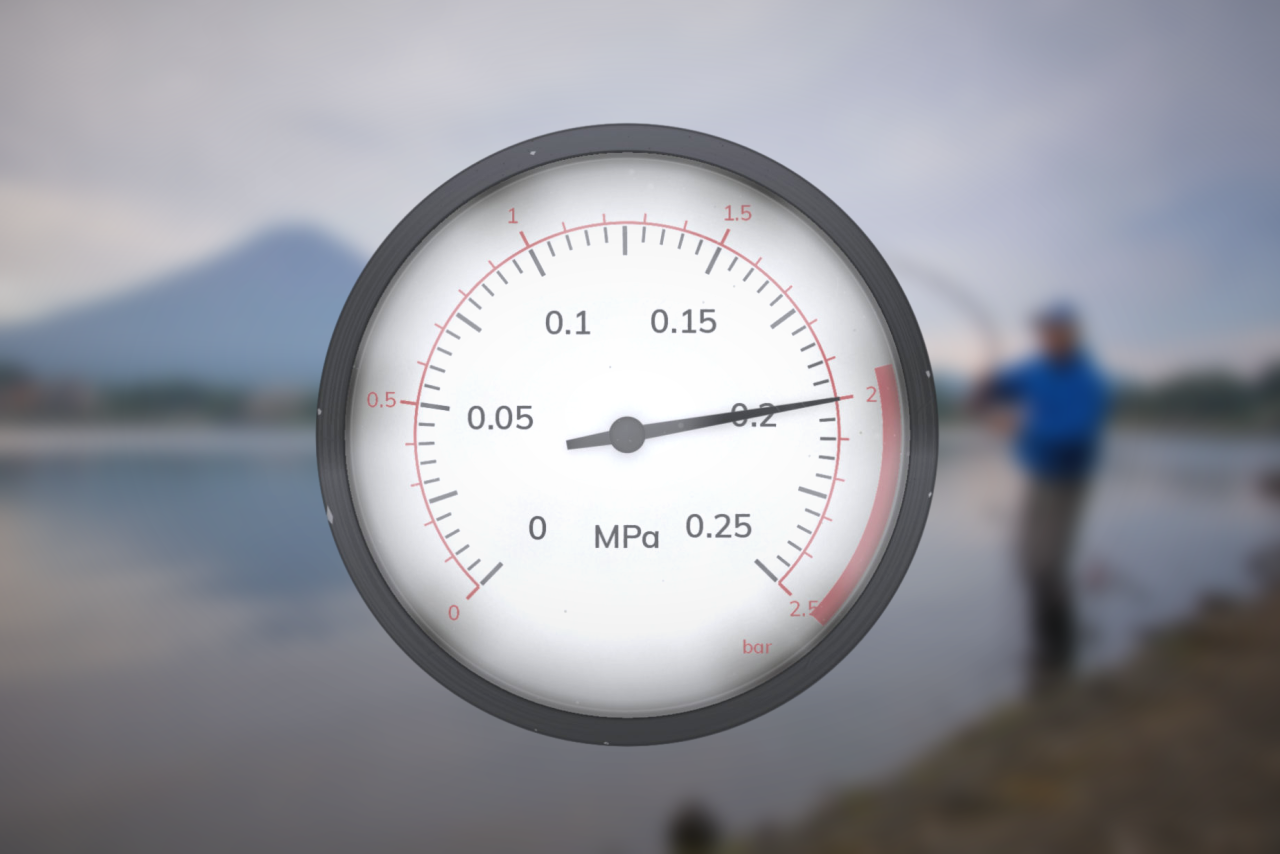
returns value=0.2 unit=MPa
